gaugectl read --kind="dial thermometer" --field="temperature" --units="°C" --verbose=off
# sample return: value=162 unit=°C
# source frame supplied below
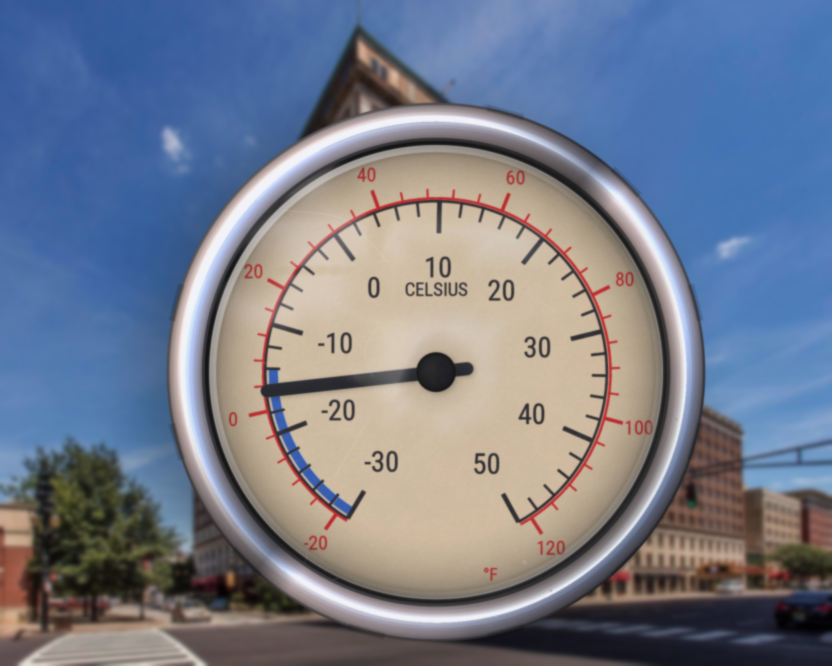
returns value=-16 unit=°C
